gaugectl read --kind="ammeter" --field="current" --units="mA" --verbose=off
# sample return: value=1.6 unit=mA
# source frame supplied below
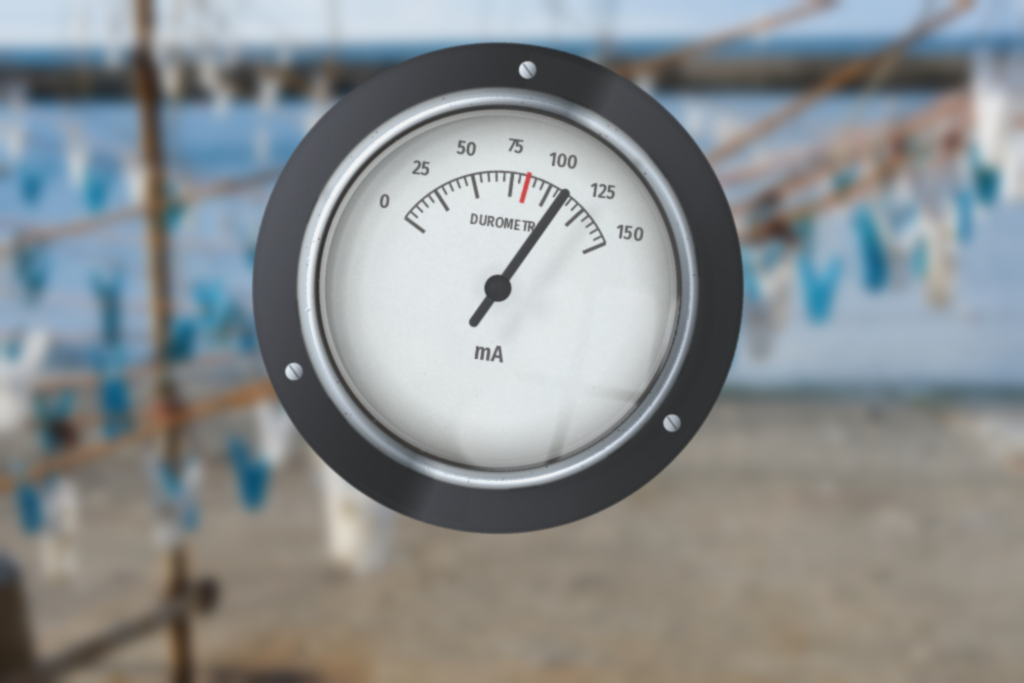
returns value=110 unit=mA
